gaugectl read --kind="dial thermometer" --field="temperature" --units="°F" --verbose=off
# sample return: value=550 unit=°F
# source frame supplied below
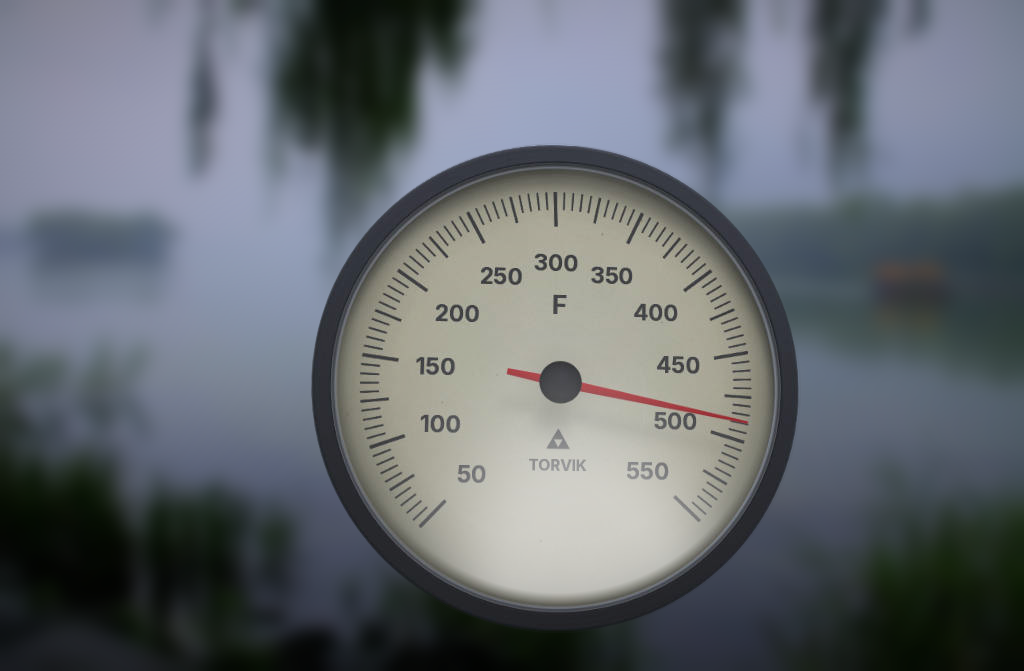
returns value=490 unit=°F
